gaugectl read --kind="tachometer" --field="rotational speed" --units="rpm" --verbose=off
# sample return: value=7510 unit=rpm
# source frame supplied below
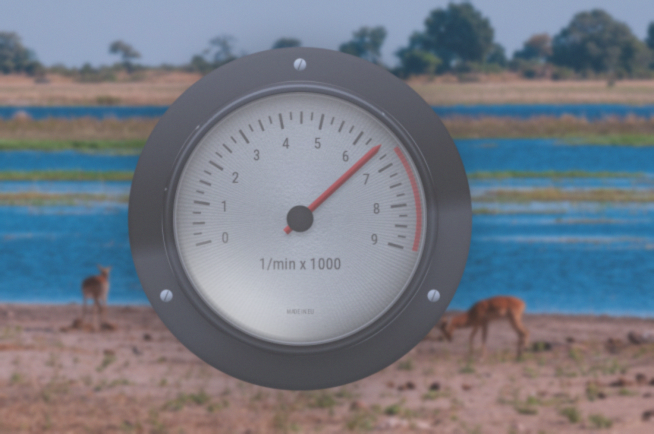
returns value=6500 unit=rpm
